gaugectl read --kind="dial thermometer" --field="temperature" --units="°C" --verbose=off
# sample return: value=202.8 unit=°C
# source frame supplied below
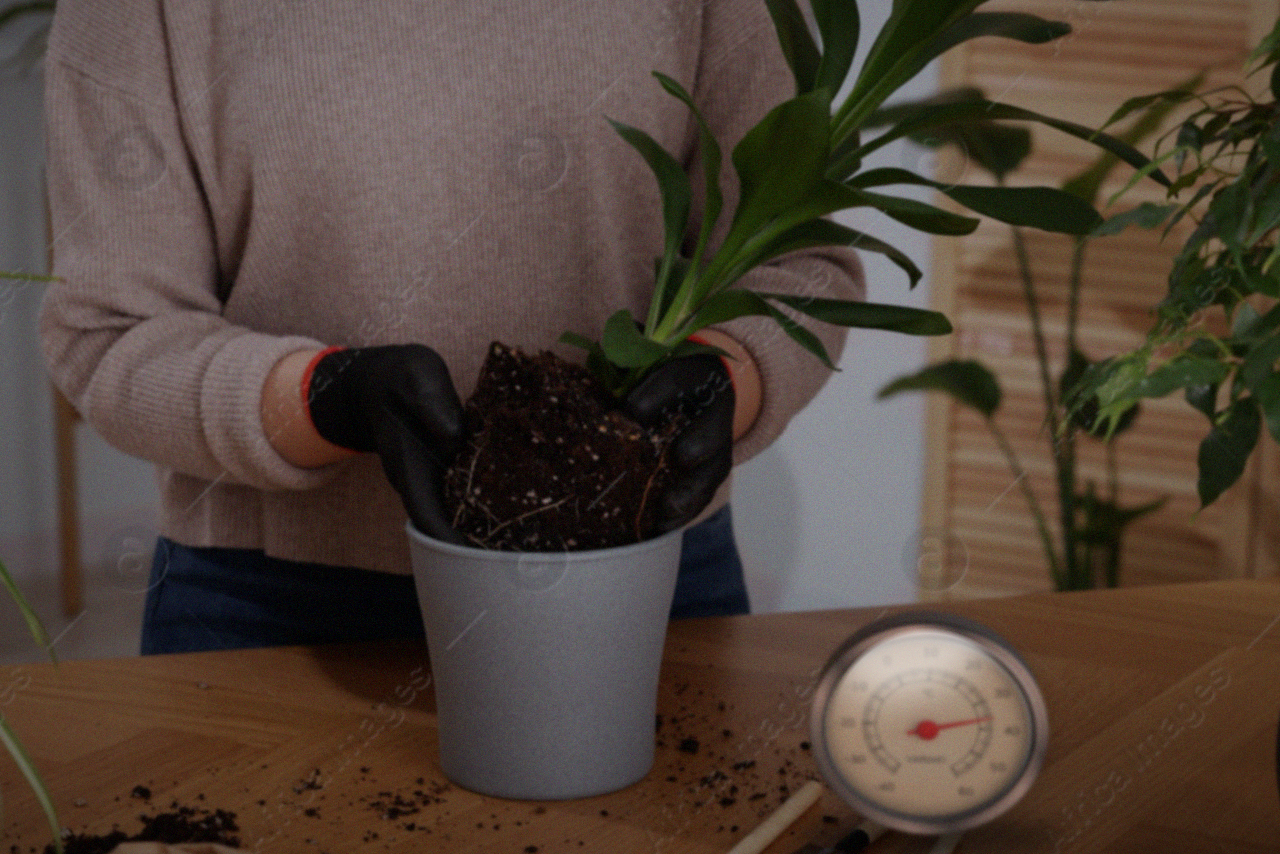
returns value=35 unit=°C
